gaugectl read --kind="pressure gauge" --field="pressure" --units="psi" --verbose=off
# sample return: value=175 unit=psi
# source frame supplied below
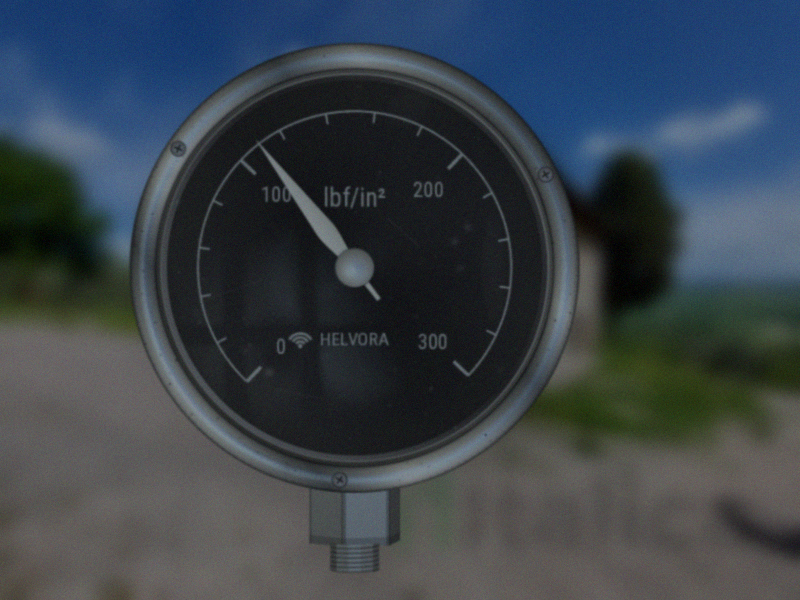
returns value=110 unit=psi
